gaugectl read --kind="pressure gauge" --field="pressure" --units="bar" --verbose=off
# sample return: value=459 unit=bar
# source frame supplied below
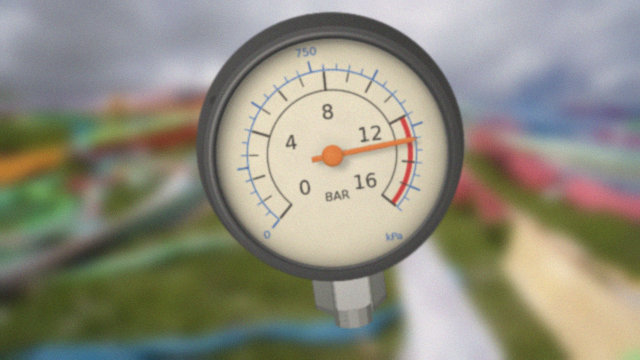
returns value=13 unit=bar
